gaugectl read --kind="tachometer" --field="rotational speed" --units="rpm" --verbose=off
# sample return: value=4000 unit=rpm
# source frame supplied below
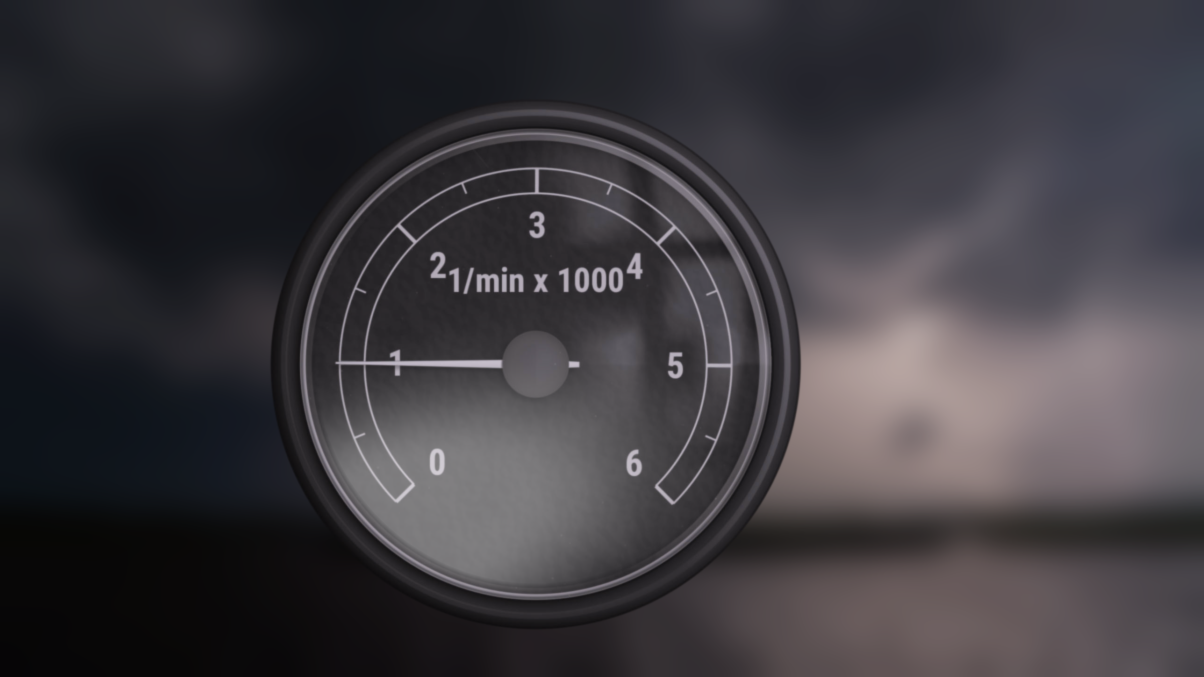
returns value=1000 unit=rpm
